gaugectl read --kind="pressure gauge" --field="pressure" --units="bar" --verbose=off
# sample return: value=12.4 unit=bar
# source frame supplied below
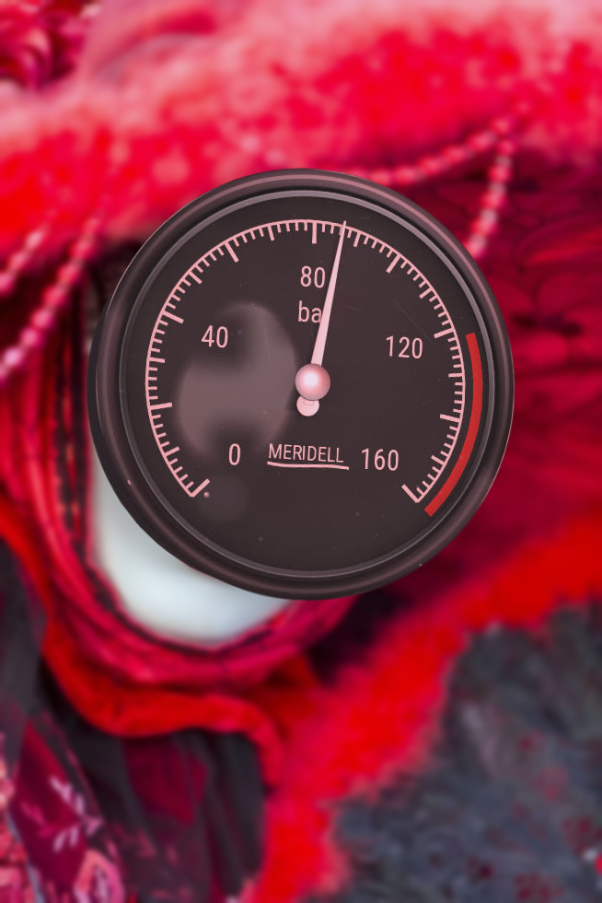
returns value=86 unit=bar
